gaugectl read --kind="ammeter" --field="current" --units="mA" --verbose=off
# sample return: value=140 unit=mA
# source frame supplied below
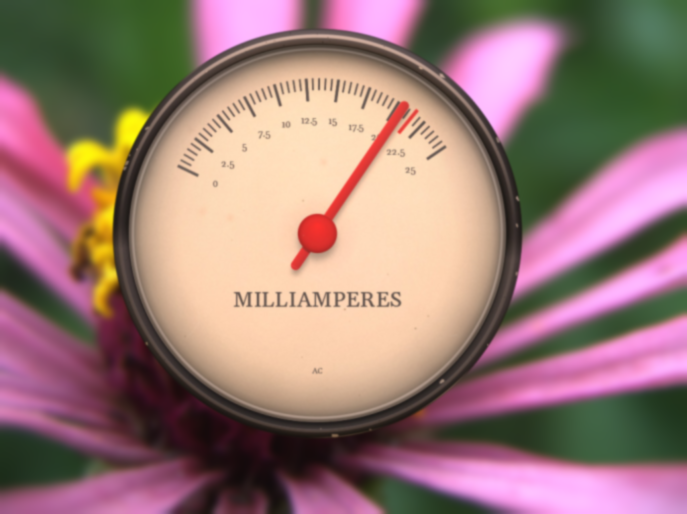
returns value=20.5 unit=mA
